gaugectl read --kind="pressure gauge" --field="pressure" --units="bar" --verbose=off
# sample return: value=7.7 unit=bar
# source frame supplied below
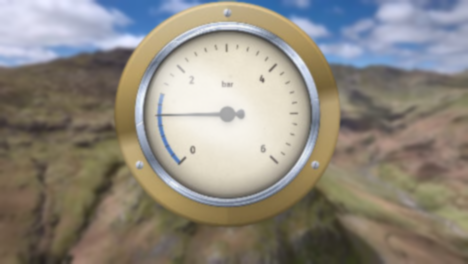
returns value=1 unit=bar
